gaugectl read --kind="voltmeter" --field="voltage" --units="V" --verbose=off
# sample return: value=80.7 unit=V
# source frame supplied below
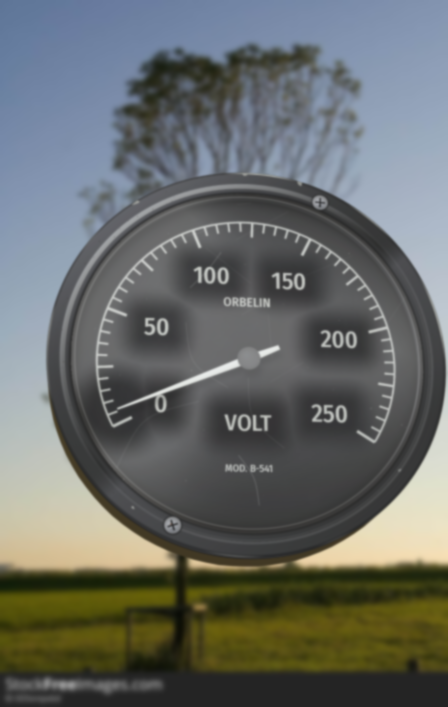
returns value=5 unit=V
